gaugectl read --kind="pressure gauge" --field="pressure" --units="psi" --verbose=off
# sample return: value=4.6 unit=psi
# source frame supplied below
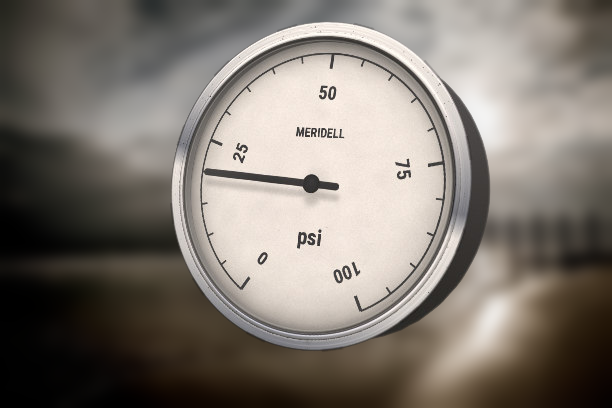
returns value=20 unit=psi
